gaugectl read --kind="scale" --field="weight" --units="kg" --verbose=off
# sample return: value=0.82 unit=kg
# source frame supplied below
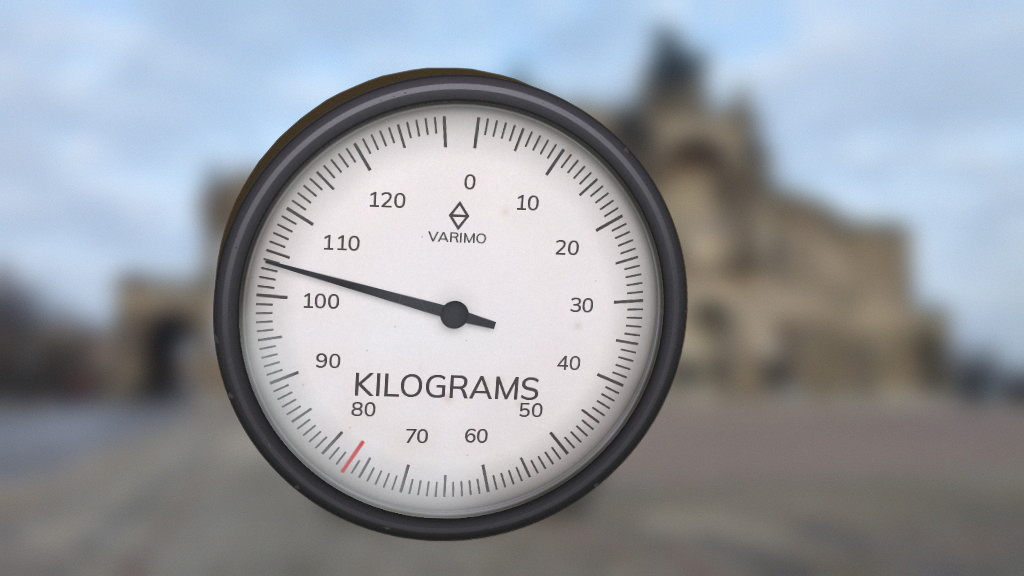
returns value=104 unit=kg
